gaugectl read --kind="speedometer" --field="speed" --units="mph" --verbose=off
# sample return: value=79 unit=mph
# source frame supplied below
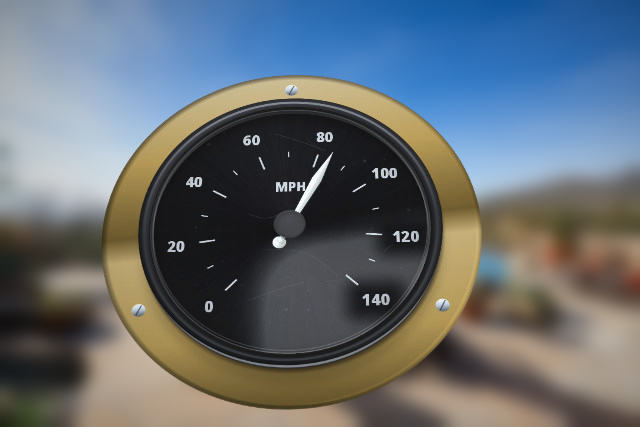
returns value=85 unit=mph
